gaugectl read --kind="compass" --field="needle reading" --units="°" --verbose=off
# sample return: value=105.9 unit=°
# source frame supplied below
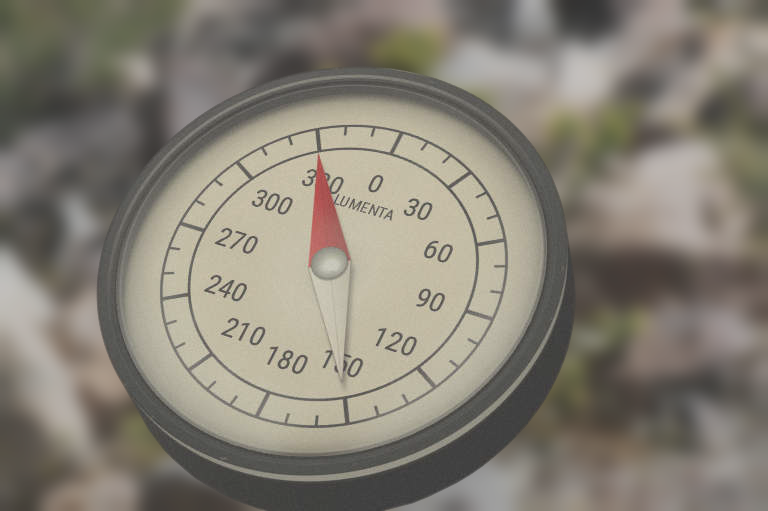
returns value=330 unit=°
